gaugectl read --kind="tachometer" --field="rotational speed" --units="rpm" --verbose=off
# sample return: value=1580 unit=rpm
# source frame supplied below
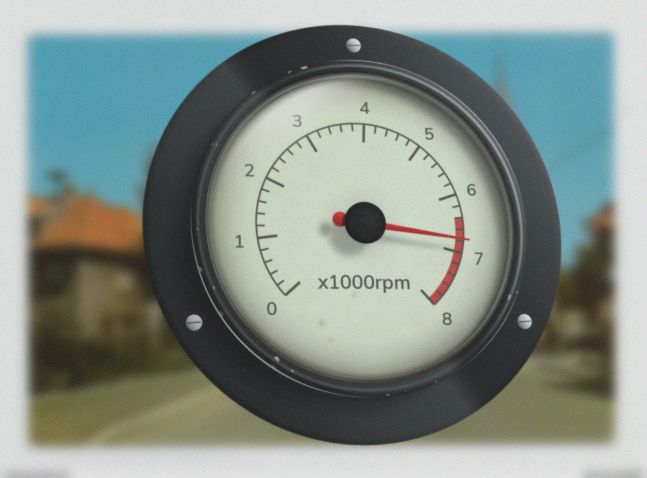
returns value=6800 unit=rpm
